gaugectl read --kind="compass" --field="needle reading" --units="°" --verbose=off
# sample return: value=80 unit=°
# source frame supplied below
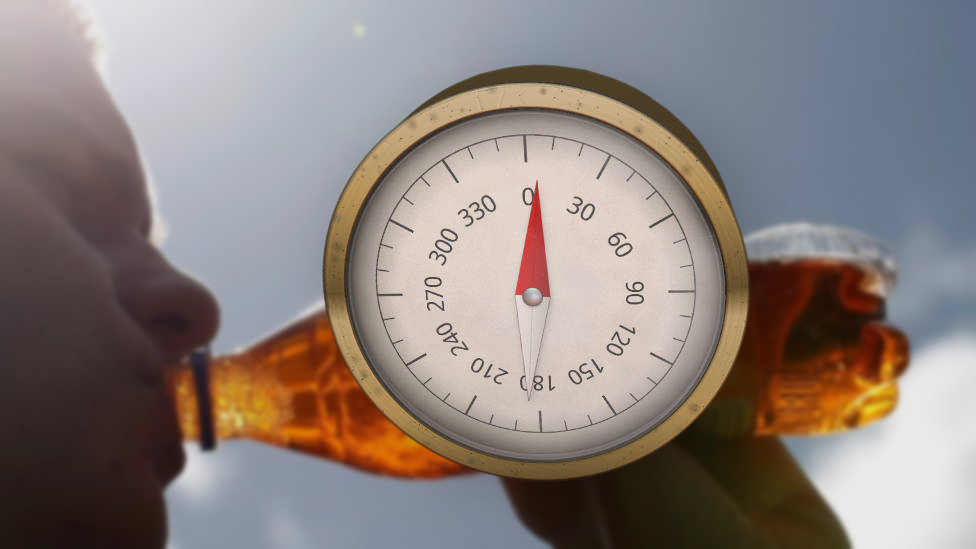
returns value=5 unit=°
